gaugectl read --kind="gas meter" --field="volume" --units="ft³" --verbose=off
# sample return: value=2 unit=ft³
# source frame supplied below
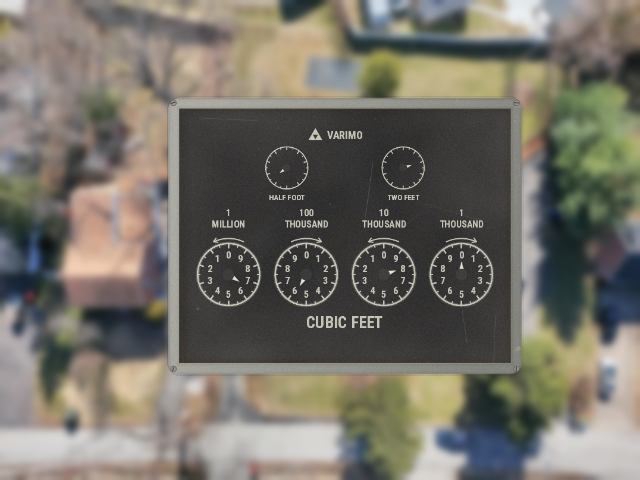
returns value=658000 unit=ft³
